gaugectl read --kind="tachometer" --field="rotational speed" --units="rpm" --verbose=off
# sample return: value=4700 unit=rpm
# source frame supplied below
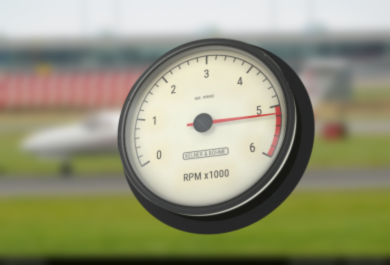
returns value=5200 unit=rpm
